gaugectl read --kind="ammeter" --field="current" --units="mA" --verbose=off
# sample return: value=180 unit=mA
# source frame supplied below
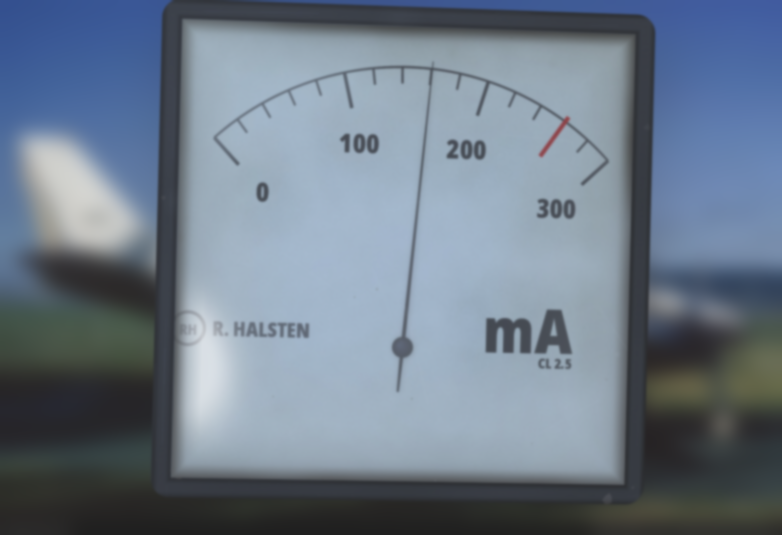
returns value=160 unit=mA
